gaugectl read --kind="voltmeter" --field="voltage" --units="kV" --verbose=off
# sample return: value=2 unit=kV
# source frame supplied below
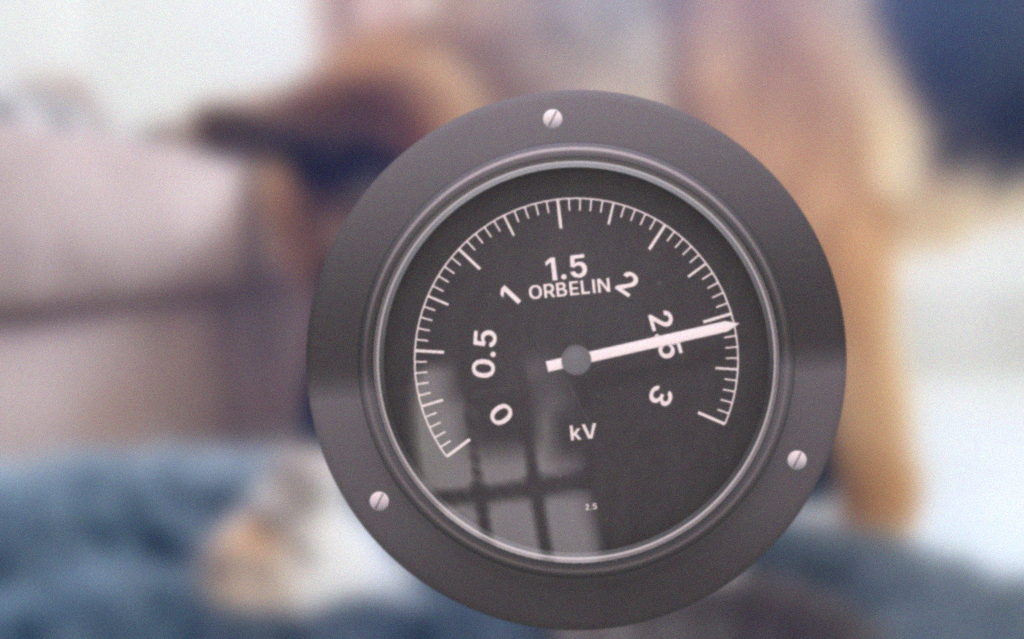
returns value=2.55 unit=kV
